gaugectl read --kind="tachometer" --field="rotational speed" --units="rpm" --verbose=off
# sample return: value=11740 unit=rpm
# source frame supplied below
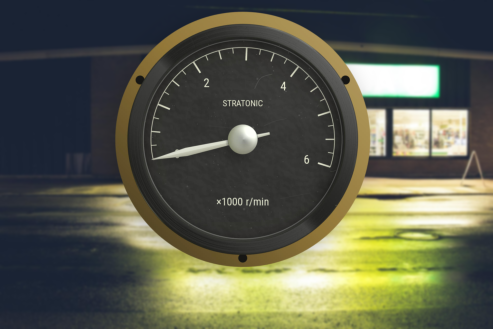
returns value=0 unit=rpm
